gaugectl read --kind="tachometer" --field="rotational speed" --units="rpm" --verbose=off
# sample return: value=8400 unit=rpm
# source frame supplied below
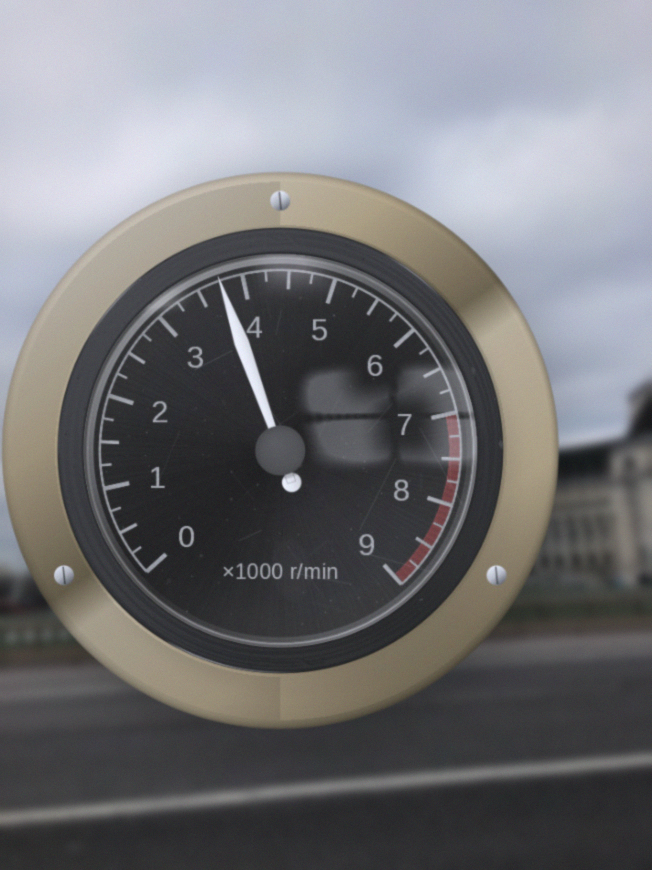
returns value=3750 unit=rpm
